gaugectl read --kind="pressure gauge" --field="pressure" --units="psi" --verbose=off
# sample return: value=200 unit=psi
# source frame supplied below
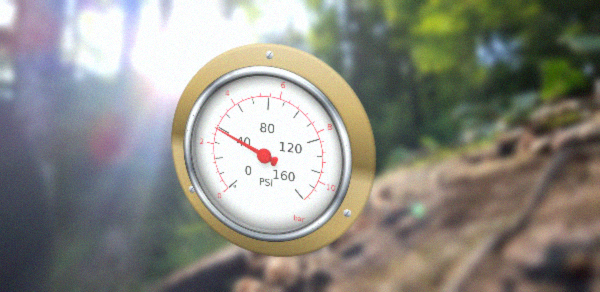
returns value=40 unit=psi
